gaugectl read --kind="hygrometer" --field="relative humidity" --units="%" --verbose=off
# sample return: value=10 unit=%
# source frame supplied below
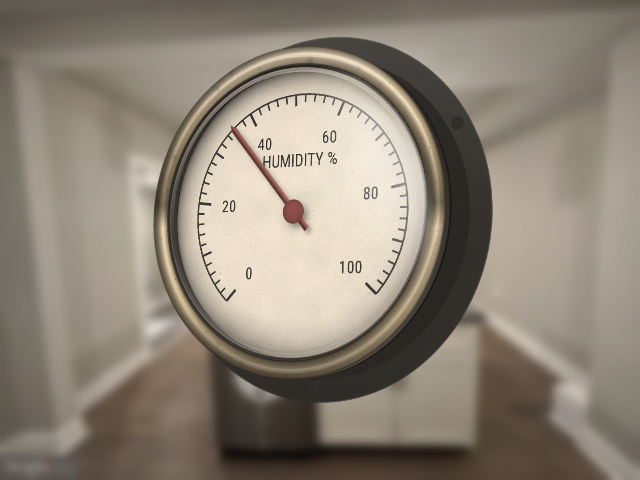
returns value=36 unit=%
